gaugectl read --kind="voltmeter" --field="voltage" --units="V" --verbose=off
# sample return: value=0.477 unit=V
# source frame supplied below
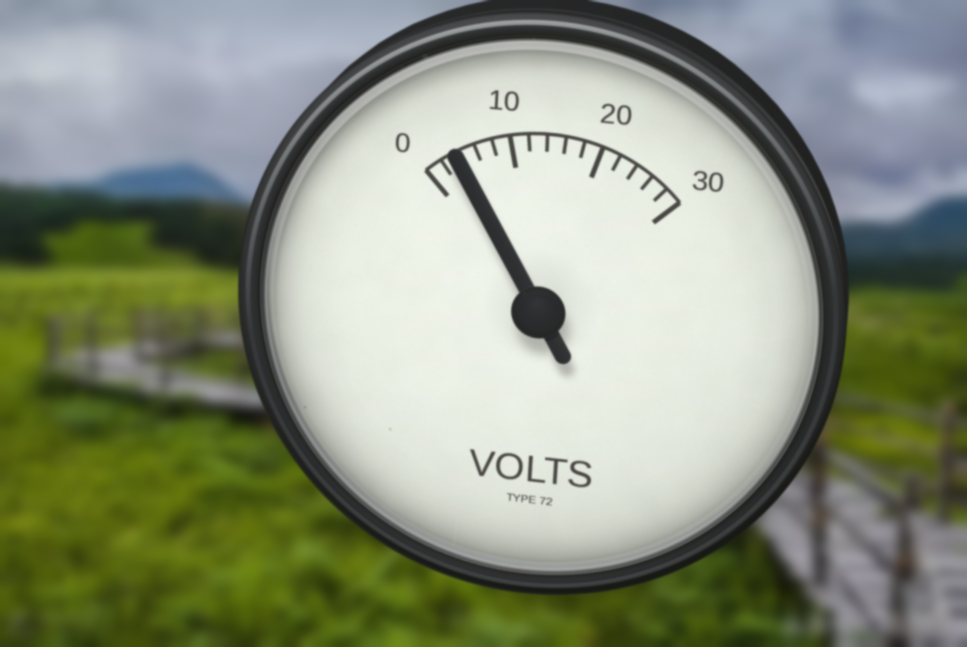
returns value=4 unit=V
